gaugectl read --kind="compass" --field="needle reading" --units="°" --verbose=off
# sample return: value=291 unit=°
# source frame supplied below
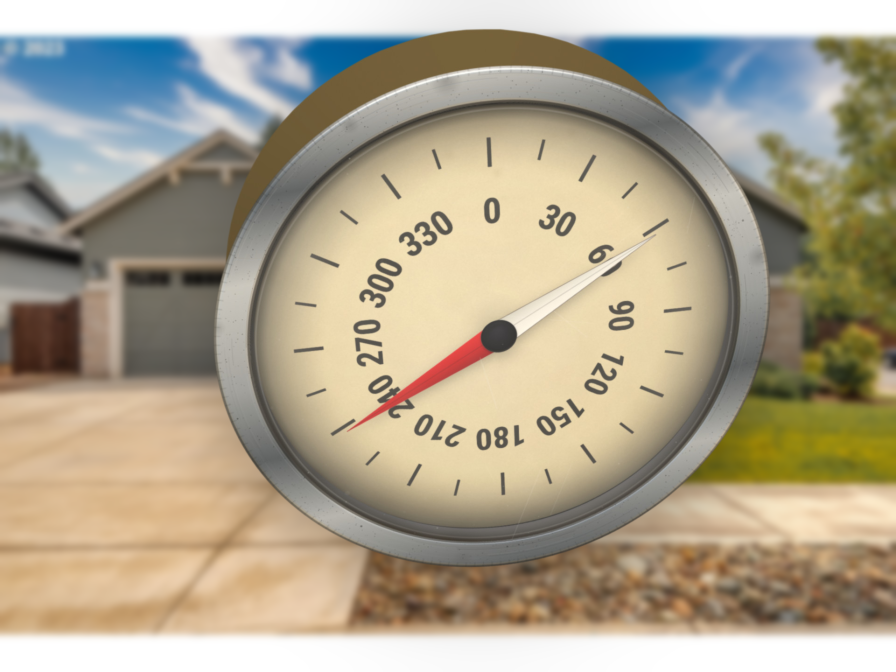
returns value=240 unit=°
